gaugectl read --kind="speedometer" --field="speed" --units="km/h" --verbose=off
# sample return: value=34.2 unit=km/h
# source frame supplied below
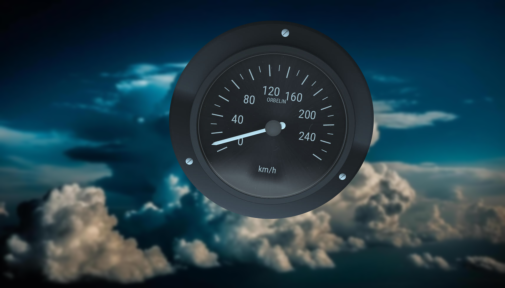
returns value=10 unit=km/h
